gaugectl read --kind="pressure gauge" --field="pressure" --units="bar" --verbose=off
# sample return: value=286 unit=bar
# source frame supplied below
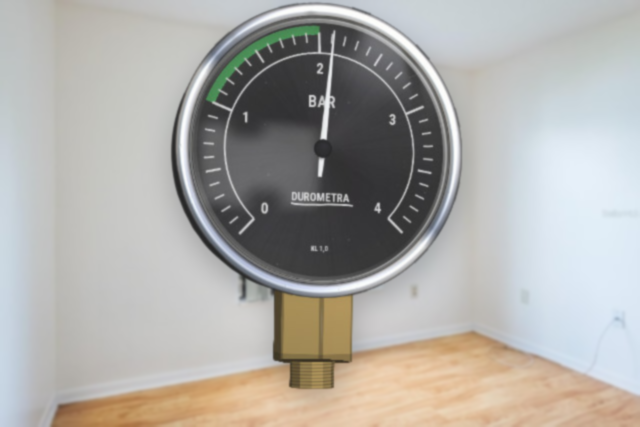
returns value=2.1 unit=bar
